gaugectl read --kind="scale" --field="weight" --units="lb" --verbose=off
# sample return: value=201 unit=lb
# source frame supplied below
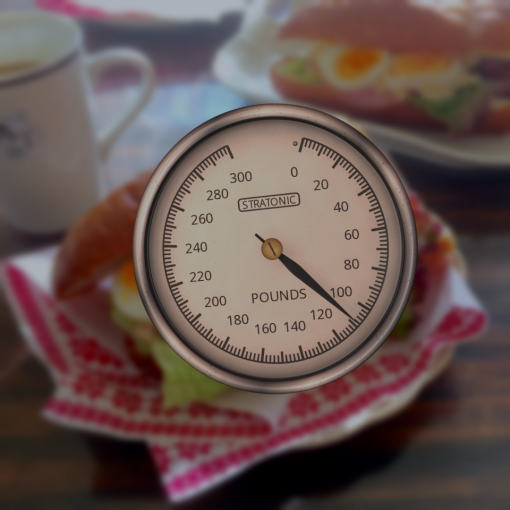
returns value=108 unit=lb
